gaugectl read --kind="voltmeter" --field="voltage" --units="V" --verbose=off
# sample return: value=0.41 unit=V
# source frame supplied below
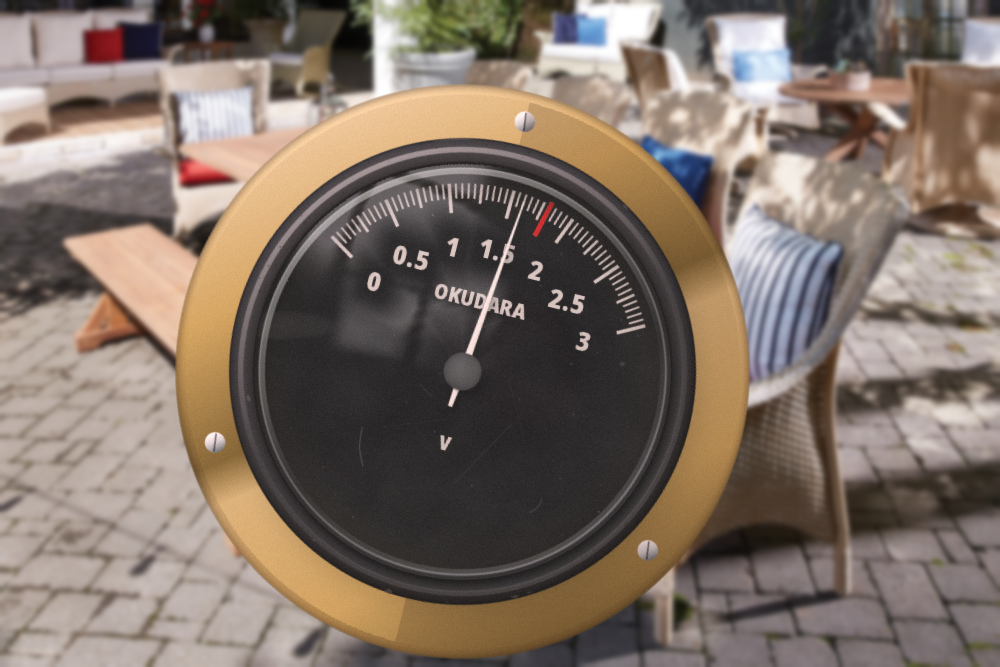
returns value=1.6 unit=V
